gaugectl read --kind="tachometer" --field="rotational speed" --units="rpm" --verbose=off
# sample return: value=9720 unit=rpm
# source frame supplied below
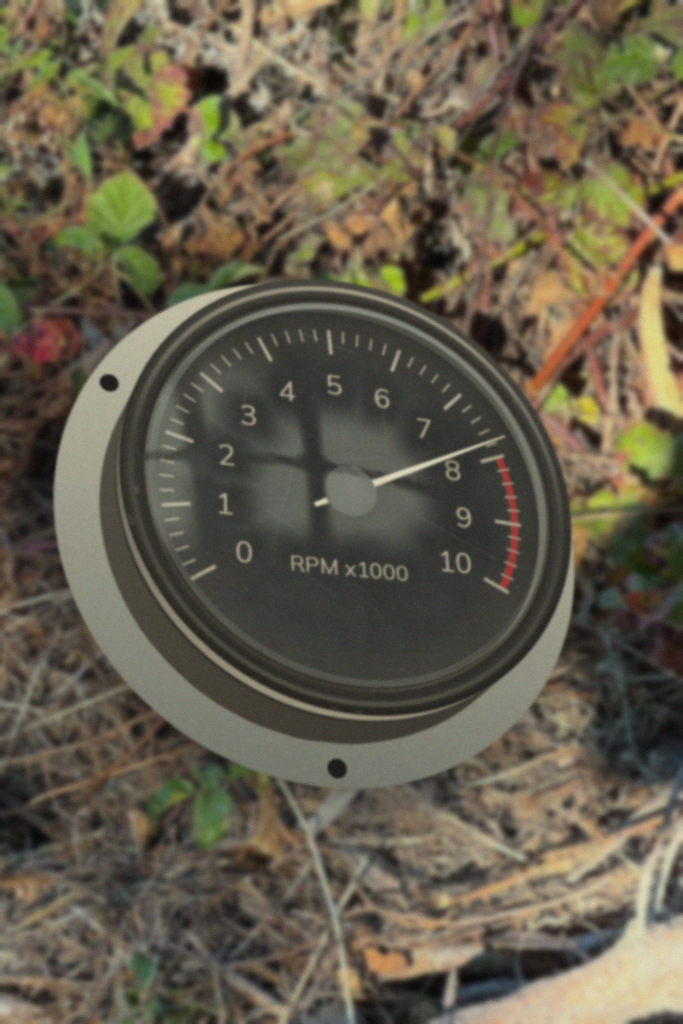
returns value=7800 unit=rpm
